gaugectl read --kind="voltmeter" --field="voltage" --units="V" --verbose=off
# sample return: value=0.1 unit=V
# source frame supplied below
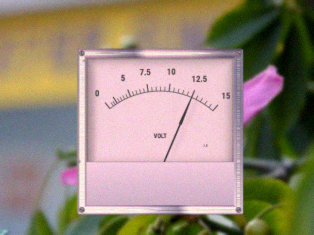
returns value=12.5 unit=V
